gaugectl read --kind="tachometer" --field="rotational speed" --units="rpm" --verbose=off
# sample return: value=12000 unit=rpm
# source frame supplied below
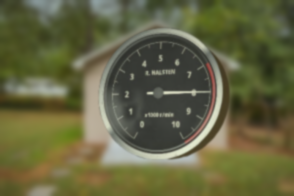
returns value=8000 unit=rpm
